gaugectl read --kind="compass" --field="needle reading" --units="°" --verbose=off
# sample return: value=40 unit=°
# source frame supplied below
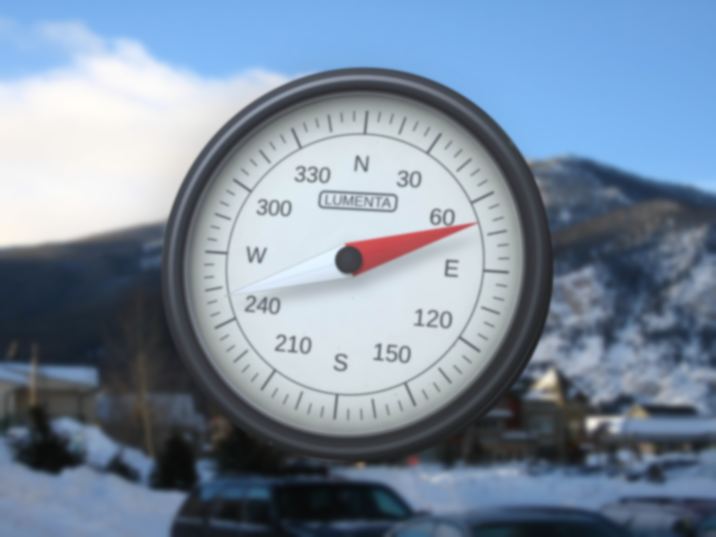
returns value=70 unit=°
